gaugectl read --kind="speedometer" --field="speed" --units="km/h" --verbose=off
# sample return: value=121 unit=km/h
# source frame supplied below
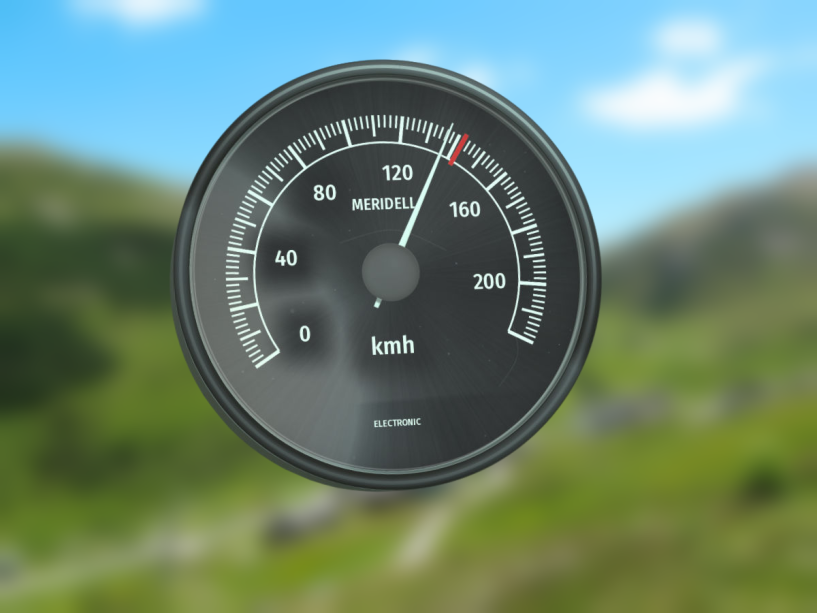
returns value=136 unit=km/h
